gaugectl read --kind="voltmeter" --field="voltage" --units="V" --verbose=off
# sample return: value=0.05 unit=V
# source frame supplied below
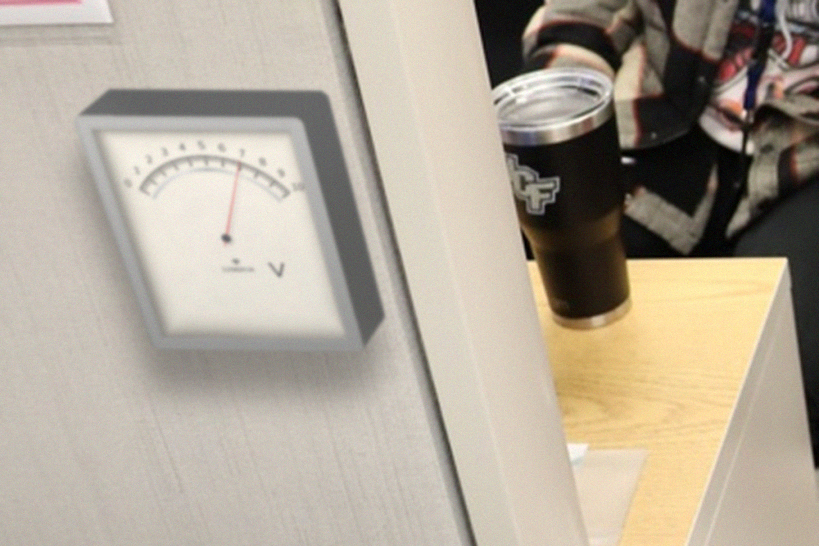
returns value=7 unit=V
